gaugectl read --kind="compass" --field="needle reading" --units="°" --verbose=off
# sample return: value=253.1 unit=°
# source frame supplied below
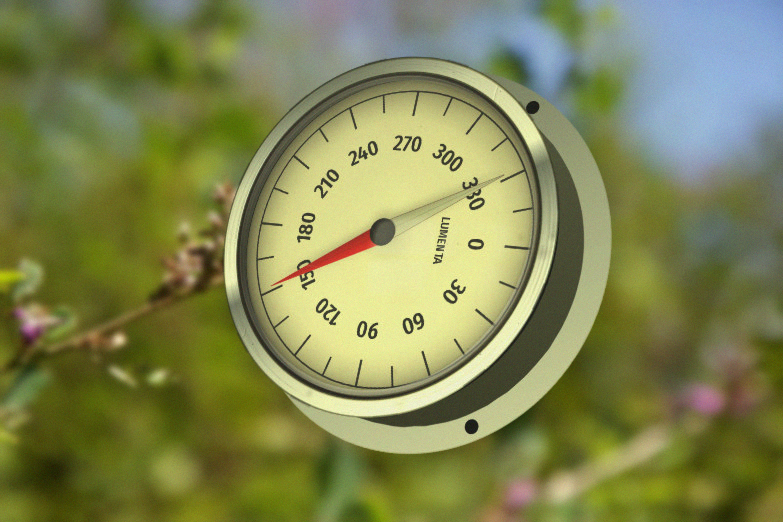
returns value=150 unit=°
